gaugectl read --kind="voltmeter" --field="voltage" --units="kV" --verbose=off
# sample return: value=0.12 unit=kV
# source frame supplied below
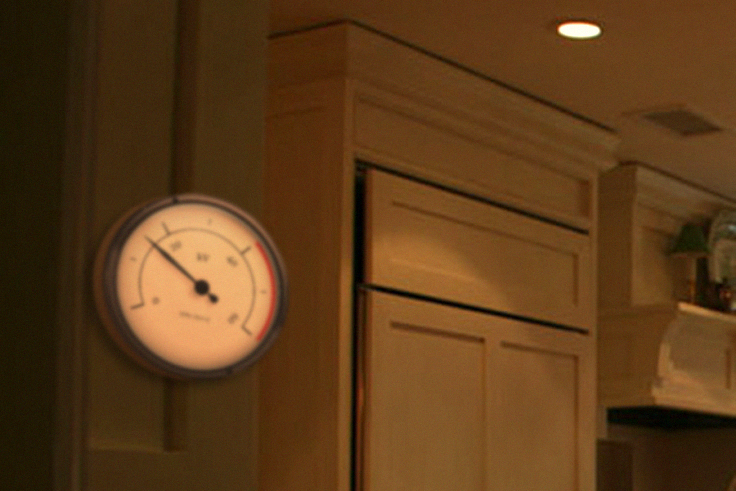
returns value=15 unit=kV
